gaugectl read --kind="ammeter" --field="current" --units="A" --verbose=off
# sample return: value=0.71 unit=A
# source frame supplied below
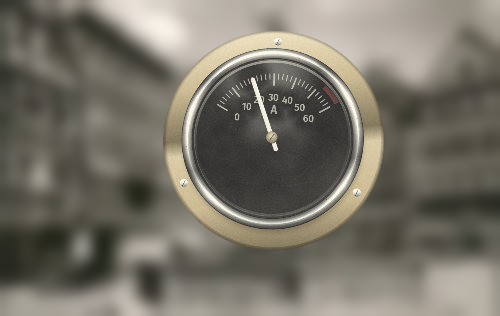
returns value=20 unit=A
